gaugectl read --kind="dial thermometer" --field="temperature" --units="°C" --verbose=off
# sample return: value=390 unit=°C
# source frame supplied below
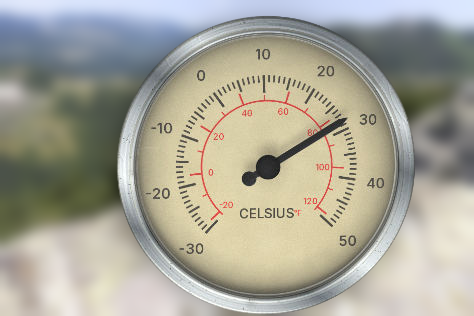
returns value=28 unit=°C
